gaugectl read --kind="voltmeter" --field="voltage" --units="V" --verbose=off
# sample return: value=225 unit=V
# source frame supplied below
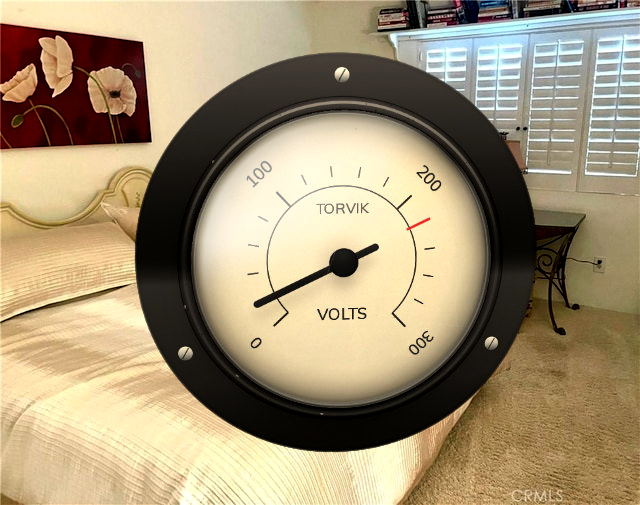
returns value=20 unit=V
